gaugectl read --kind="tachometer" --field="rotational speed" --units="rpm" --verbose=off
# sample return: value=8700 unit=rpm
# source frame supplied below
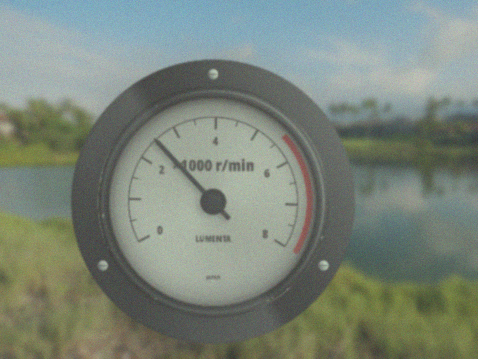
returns value=2500 unit=rpm
